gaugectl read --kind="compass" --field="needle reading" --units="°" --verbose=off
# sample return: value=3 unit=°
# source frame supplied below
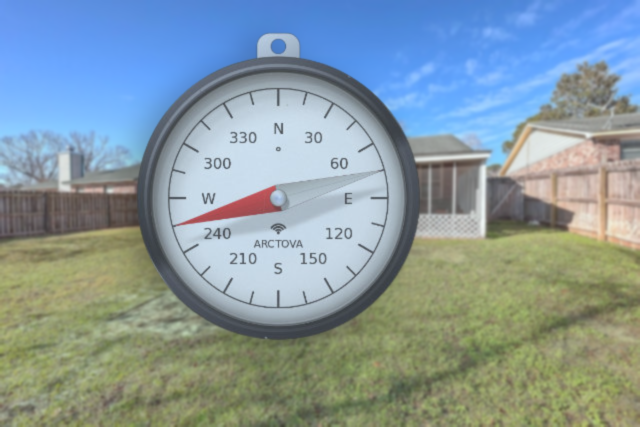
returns value=255 unit=°
